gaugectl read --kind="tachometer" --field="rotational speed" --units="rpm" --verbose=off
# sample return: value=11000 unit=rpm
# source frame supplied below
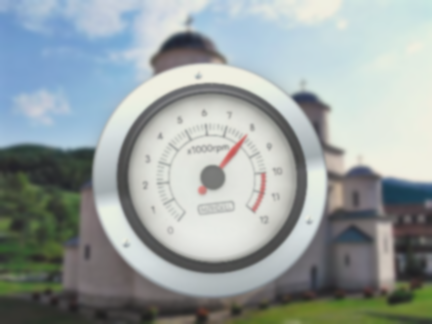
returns value=8000 unit=rpm
